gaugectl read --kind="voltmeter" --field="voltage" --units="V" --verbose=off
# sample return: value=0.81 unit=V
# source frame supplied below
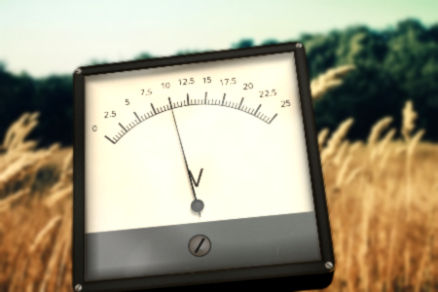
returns value=10 unit=V
